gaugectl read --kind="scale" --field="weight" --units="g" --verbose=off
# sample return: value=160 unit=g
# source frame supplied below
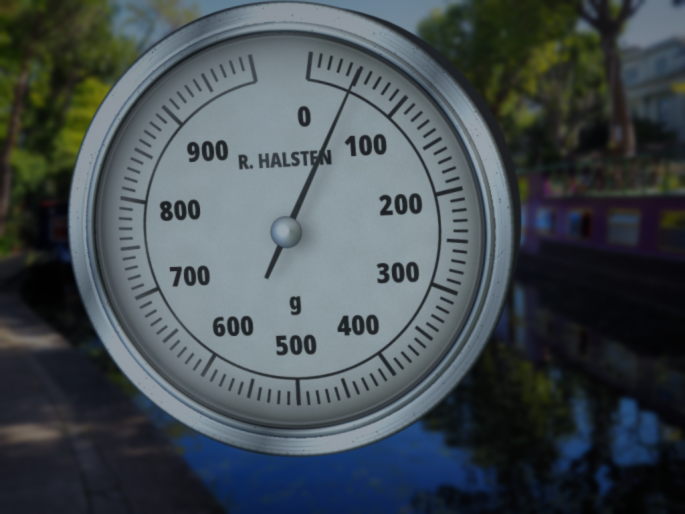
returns value=50 unit=g
